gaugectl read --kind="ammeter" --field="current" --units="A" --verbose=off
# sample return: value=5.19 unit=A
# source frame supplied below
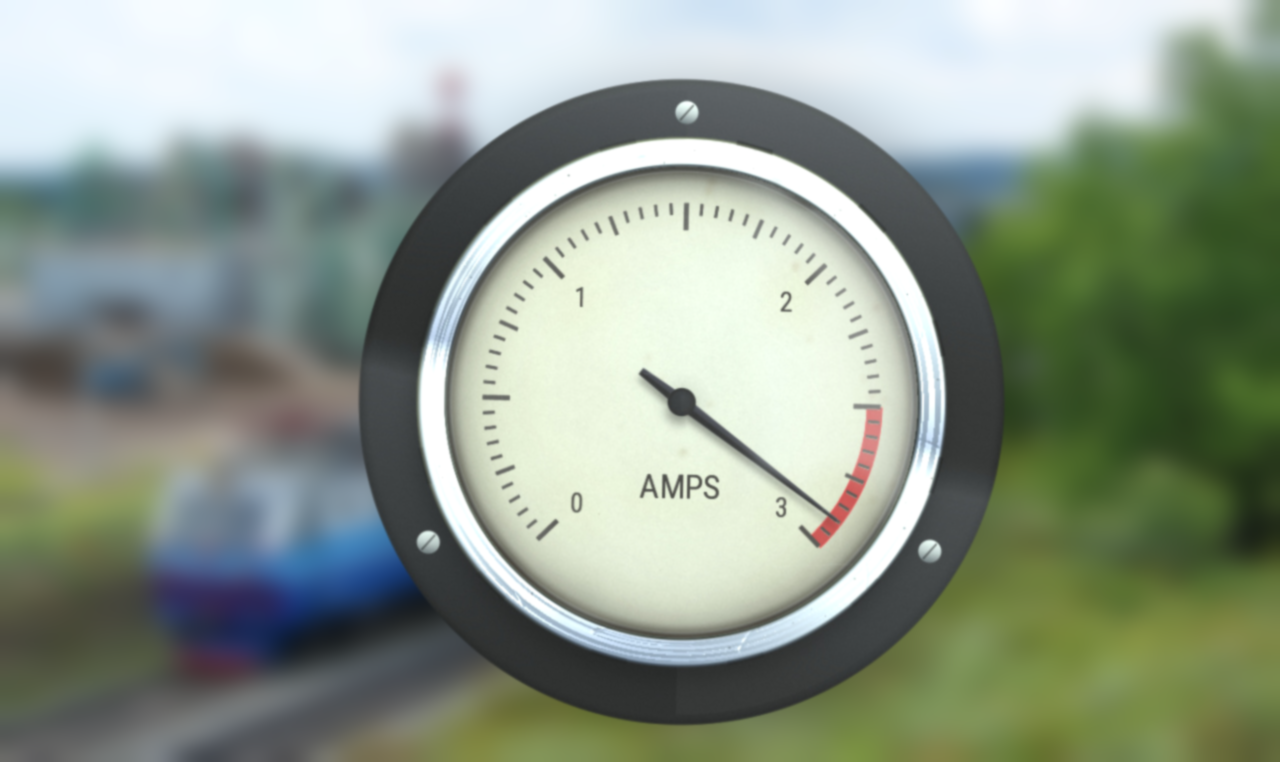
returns value=2.9 unit=A
